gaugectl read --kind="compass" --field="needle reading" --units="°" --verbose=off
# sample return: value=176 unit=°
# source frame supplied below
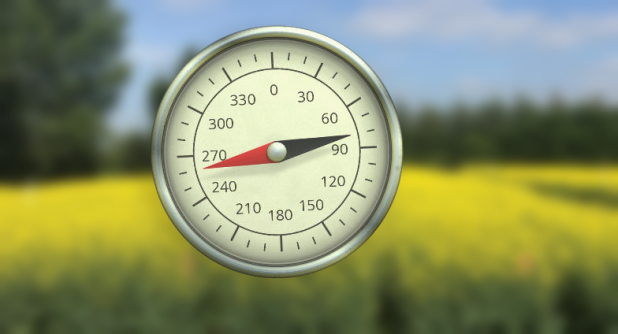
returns value=260 unit=°
